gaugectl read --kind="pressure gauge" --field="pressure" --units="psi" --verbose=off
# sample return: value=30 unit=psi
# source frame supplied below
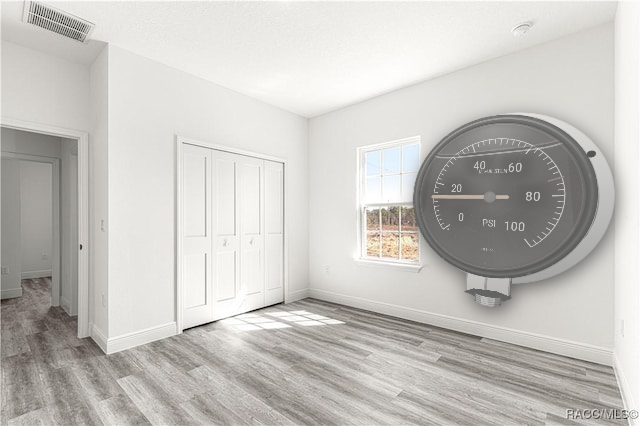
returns value=14 unit=psi
